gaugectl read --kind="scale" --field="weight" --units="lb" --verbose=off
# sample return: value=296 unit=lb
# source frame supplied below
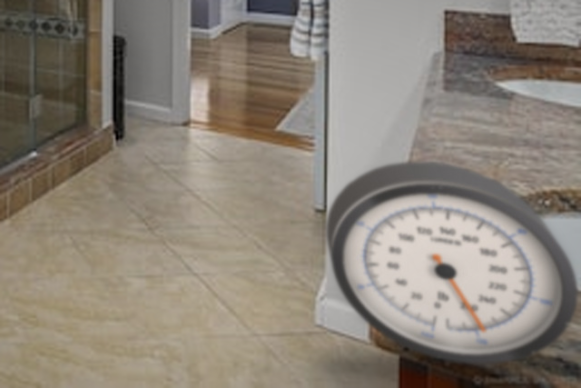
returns value=260 unit=lb
